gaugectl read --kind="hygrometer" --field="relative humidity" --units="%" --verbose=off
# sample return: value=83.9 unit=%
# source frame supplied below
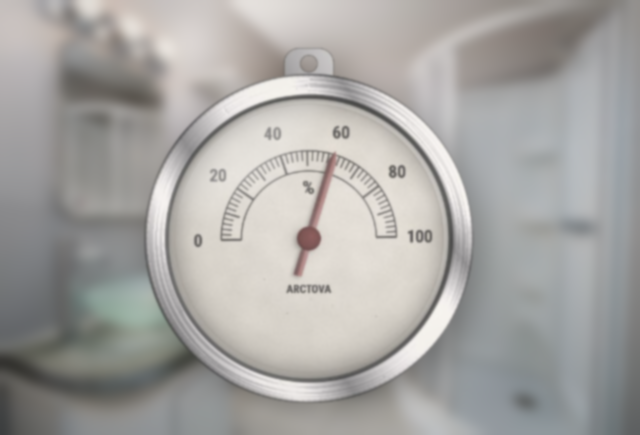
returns value=60 unit=%
